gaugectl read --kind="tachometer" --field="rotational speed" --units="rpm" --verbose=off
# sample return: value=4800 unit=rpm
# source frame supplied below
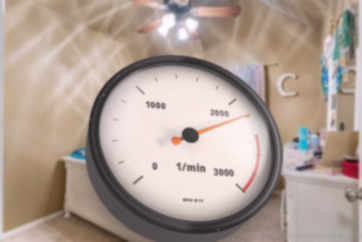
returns value=2200 unit=rpm
